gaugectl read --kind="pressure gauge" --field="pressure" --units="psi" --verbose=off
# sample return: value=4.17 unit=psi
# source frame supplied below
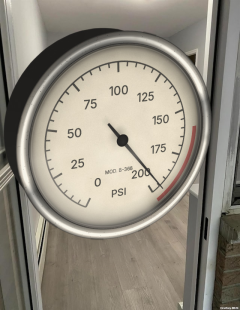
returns value=195 unit=psi
